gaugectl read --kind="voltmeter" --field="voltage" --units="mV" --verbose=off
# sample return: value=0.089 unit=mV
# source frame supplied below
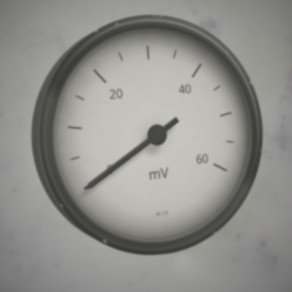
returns value=0 unit=mV
